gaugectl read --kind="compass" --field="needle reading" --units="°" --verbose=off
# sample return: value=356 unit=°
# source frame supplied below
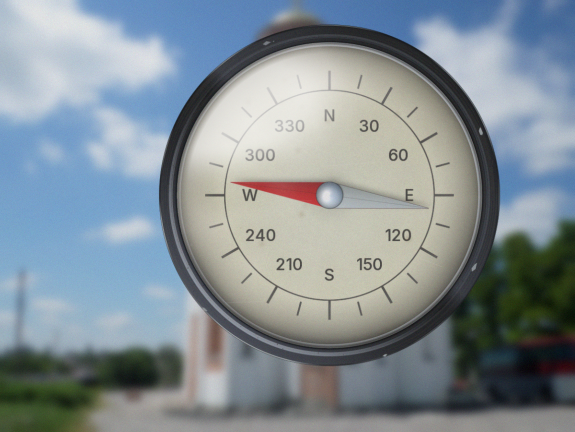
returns value=277.5 unit=°
